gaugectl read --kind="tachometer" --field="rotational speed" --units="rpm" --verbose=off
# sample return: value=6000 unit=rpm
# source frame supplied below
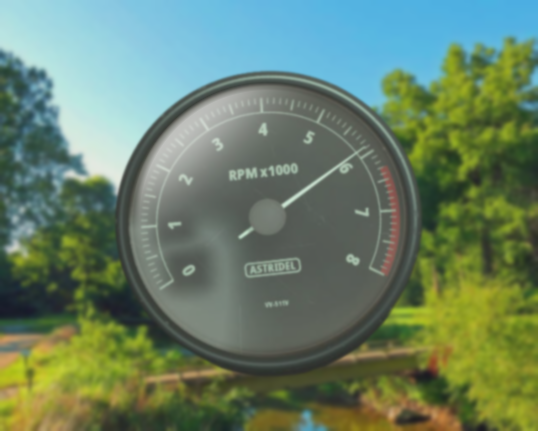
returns value=5900 unit=rpm
